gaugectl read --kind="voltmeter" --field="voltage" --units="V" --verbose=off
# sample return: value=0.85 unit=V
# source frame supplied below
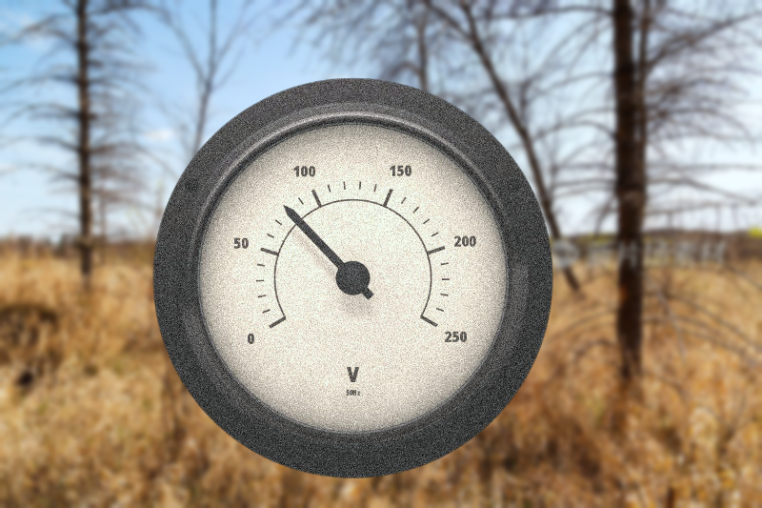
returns value=80 unit=V
